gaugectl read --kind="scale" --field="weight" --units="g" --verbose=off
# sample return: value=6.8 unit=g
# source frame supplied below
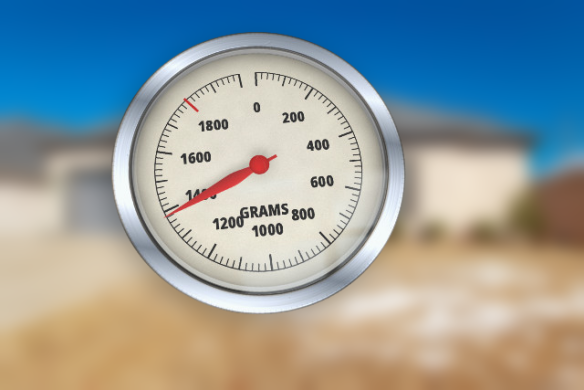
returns value=1380 unit=g
